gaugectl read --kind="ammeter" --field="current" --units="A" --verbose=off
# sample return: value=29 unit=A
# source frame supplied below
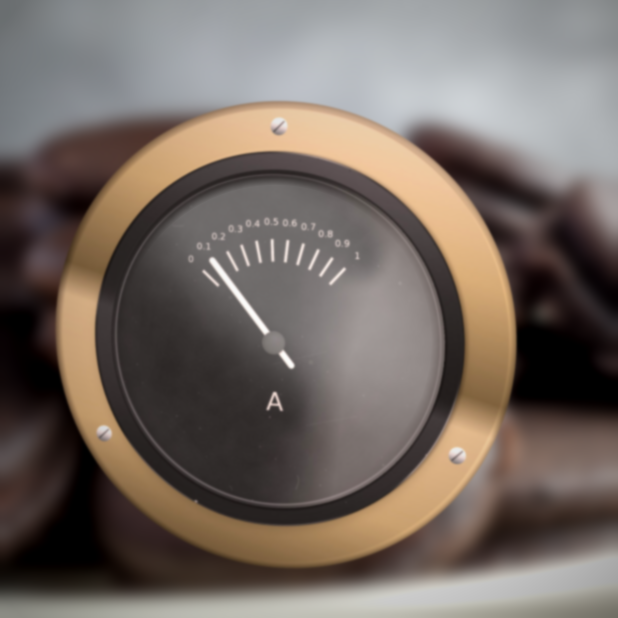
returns value=0.1 unit=A
